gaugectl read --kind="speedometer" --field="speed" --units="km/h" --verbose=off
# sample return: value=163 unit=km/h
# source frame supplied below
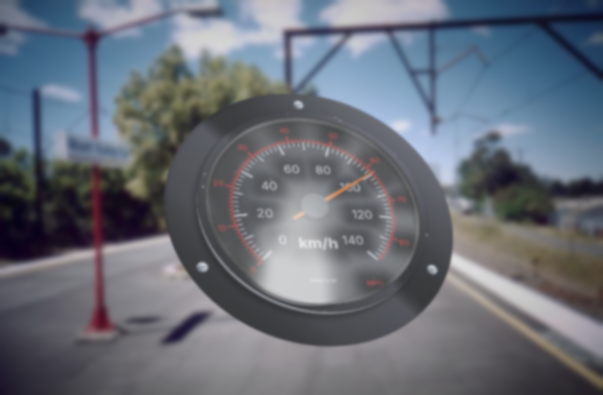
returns value=100 unit=km/h
